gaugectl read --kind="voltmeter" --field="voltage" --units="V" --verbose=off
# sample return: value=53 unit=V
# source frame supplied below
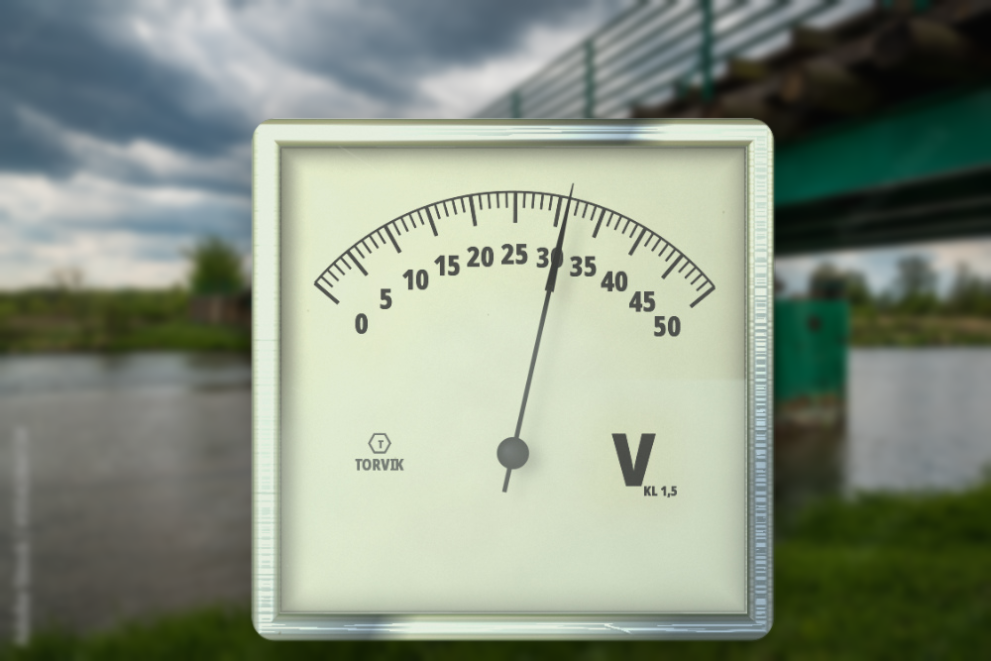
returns value=31 unit=V
